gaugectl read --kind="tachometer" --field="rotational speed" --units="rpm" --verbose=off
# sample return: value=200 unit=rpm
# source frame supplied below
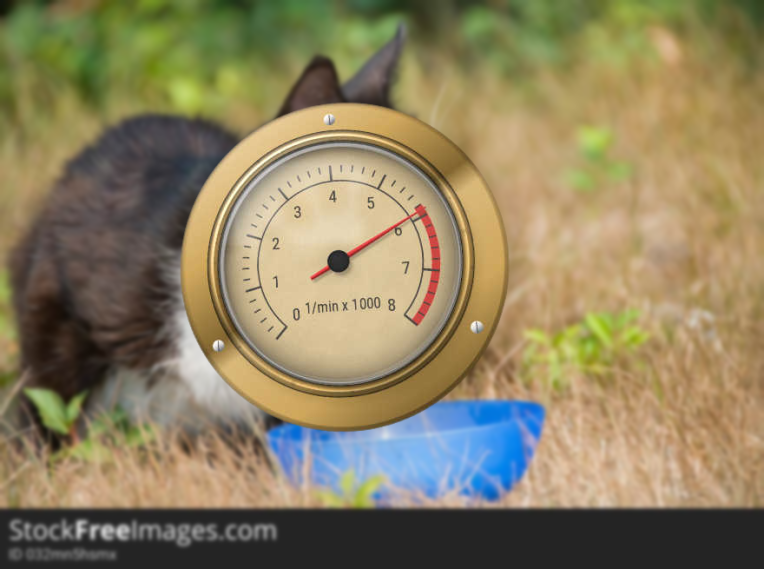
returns value=5900 unit=rpm
